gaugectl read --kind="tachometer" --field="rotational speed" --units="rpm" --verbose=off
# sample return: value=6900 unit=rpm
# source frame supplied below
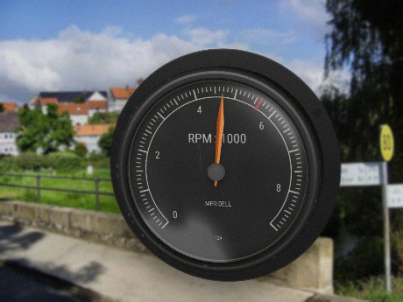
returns value=4700 unit=rpm
